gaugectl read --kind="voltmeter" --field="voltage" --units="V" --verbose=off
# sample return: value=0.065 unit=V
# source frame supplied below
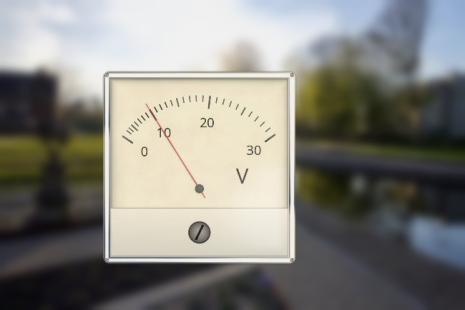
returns value=10 unit=V
